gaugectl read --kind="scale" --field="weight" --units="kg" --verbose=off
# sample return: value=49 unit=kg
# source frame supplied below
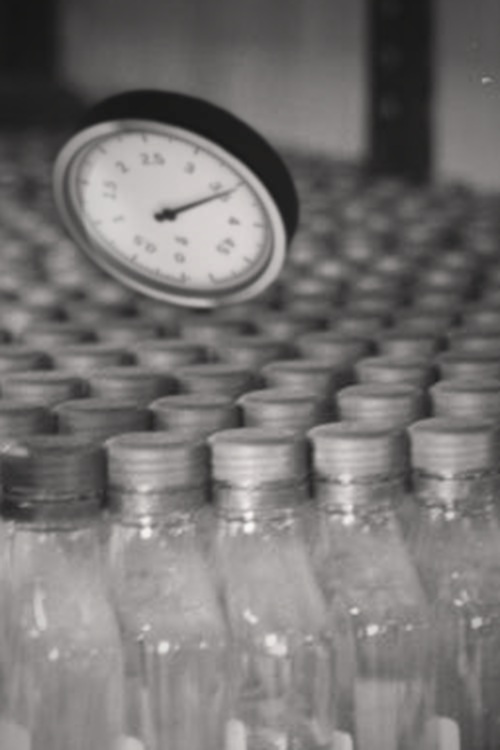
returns value=3.5 unit=kg
